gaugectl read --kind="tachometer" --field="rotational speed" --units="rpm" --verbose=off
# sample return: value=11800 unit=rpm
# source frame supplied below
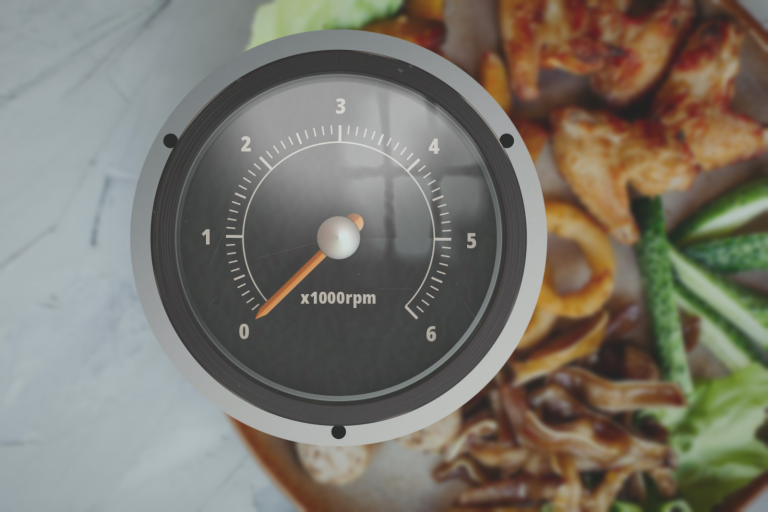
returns value=0 unit=rpm
